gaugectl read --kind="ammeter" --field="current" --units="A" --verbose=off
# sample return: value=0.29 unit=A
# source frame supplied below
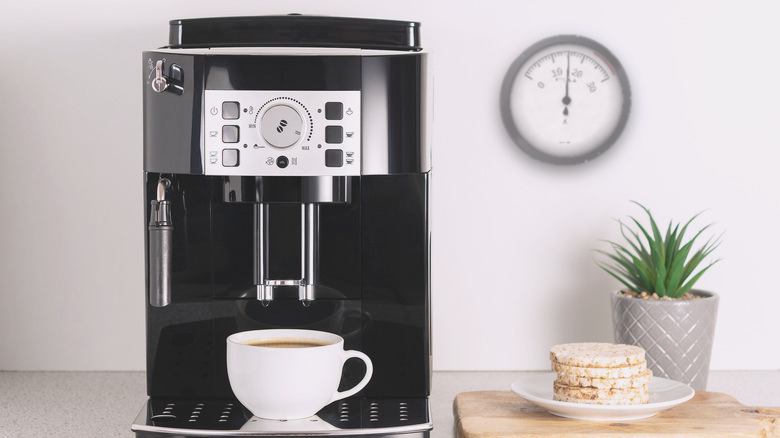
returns value=15 unit=A
